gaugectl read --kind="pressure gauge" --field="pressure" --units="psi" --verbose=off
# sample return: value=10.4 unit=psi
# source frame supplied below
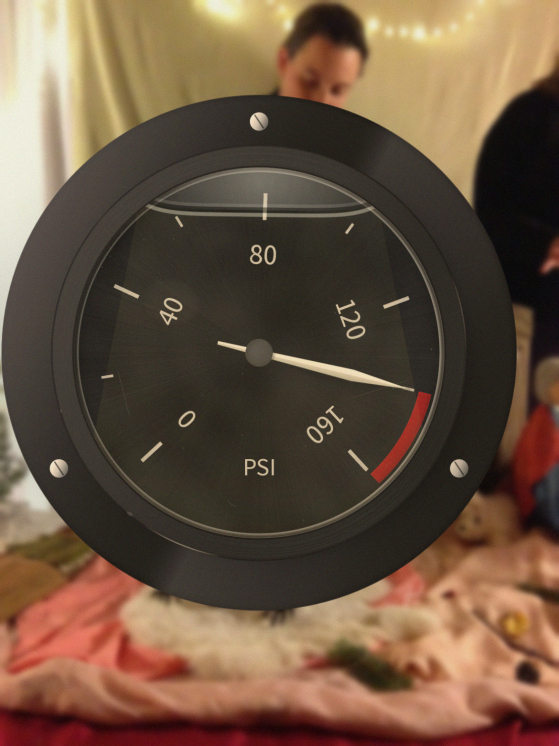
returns value=140 unit=psi
